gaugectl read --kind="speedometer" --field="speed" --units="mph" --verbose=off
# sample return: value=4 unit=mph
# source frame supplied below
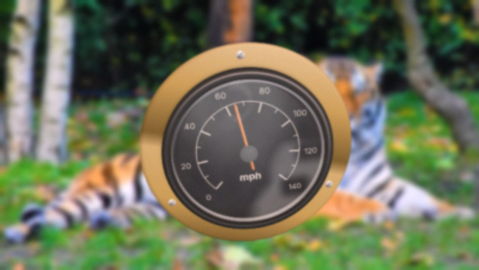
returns value=65 unit=mph
